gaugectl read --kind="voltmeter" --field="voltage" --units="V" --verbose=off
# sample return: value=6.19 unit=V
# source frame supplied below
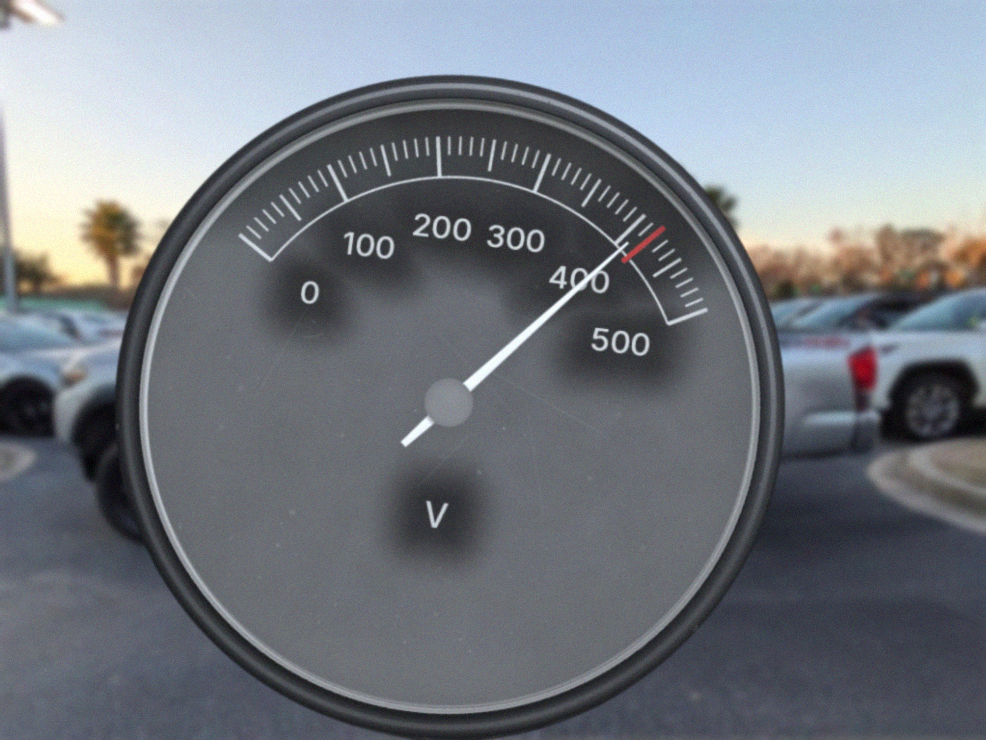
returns value=410 unit=V
